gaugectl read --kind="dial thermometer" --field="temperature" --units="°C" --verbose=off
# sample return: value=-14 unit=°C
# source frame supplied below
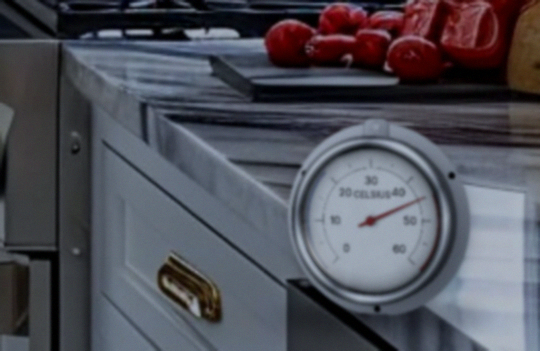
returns value=45 unit=°C
